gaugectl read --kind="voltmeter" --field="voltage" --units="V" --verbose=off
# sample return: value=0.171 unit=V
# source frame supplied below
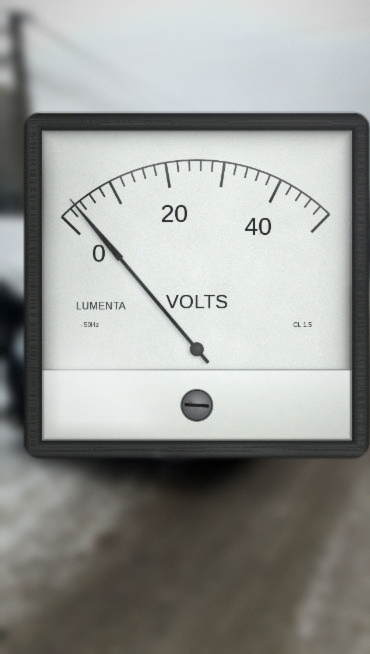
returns value=3 unit=V
